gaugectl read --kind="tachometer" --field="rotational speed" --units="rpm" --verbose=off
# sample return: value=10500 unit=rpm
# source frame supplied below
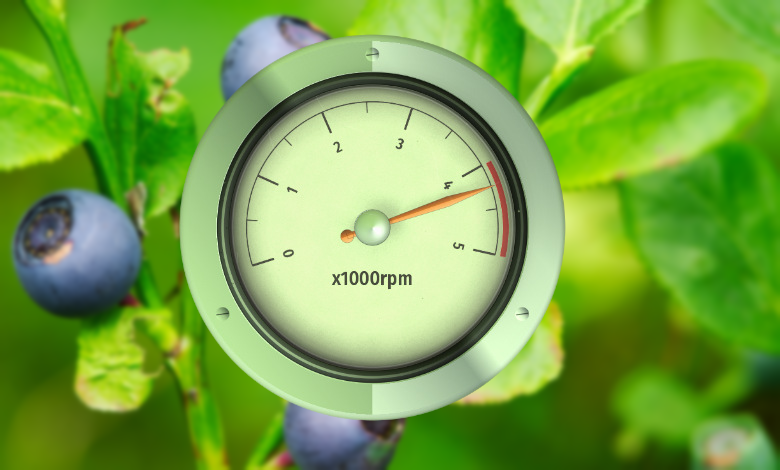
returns value=4250 unit=rpm
